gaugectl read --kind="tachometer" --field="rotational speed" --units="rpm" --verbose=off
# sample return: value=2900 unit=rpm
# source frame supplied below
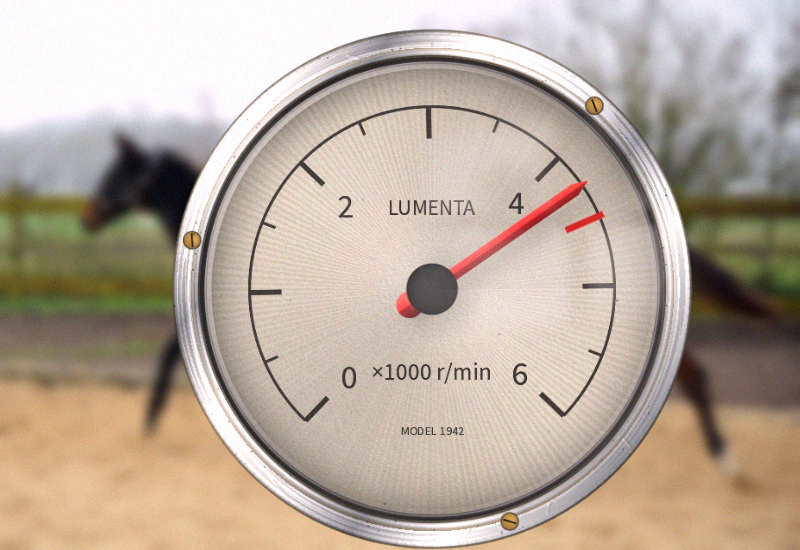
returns value=4250 unit=rpm
